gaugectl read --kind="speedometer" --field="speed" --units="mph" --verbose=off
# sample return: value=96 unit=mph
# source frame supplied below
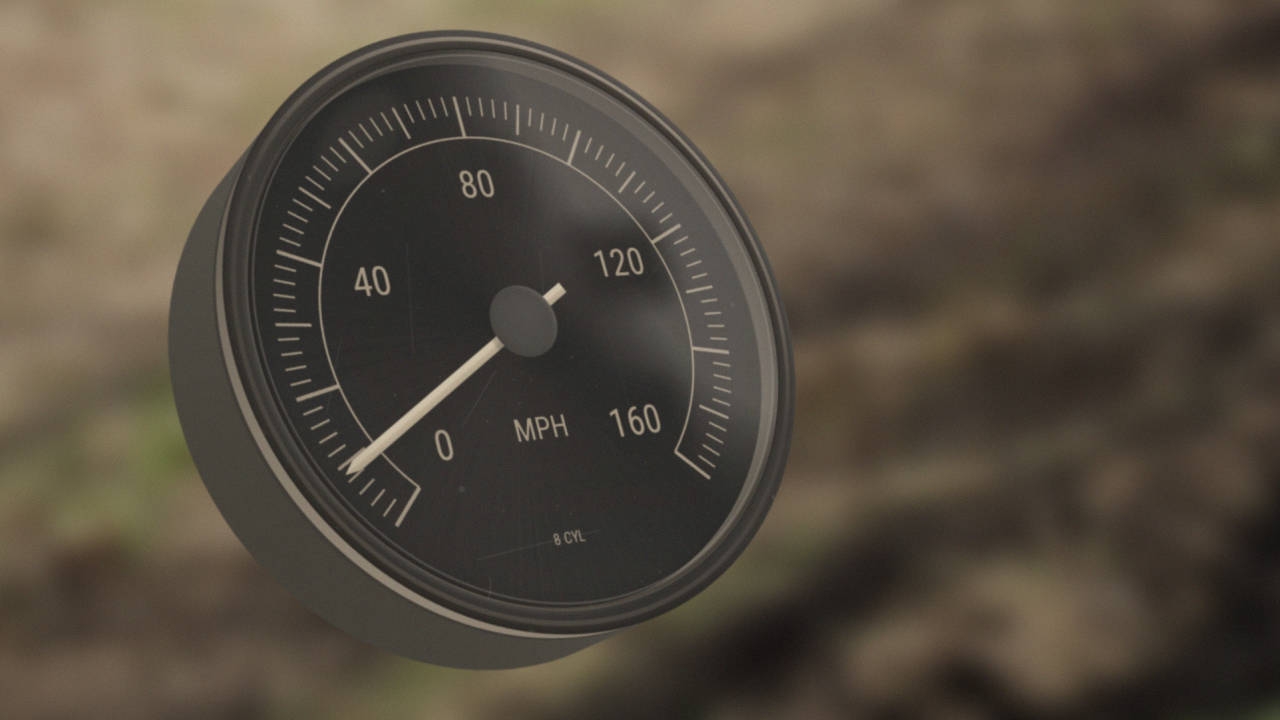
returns value=9 unit=mph
